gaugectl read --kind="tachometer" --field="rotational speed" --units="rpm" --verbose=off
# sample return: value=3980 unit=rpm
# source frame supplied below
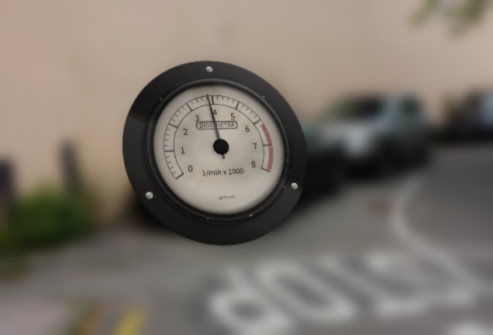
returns value=3800 unit=rpm
